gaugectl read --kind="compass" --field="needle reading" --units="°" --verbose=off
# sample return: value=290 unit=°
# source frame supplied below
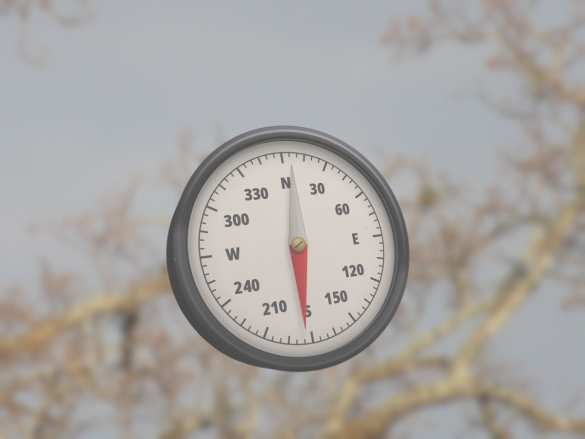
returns value=185 unit=°
